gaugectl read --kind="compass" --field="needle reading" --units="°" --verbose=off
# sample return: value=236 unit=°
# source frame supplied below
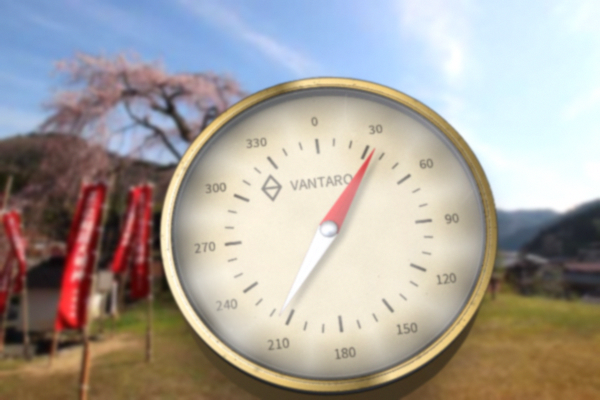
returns value=35 unit=°
